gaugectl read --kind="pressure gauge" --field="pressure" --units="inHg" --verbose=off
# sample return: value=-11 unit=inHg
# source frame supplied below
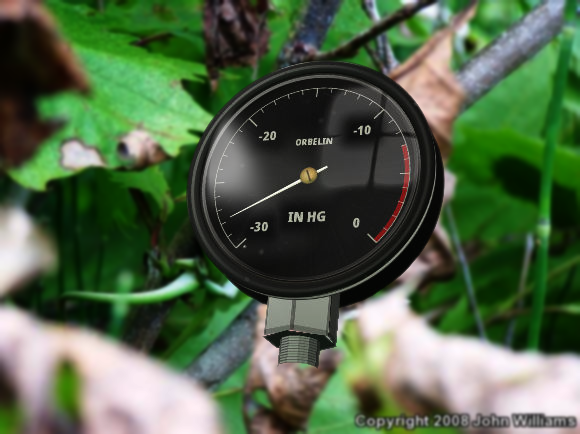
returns value=-28 unit=inHg
